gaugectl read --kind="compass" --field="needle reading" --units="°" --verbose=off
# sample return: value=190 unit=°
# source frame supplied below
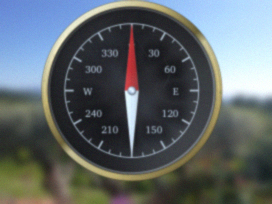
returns value=0 unit=°
